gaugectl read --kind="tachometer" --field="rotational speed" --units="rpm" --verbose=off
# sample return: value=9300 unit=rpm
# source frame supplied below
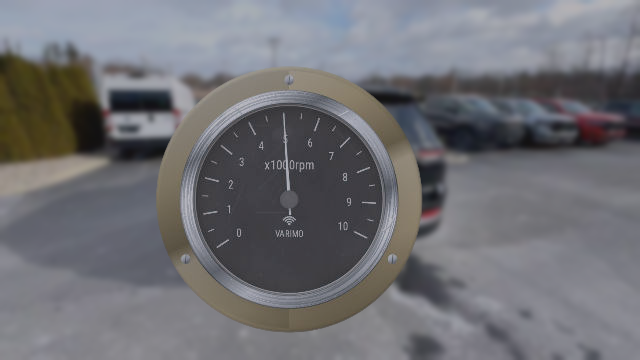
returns value=5000 unit=rpm
